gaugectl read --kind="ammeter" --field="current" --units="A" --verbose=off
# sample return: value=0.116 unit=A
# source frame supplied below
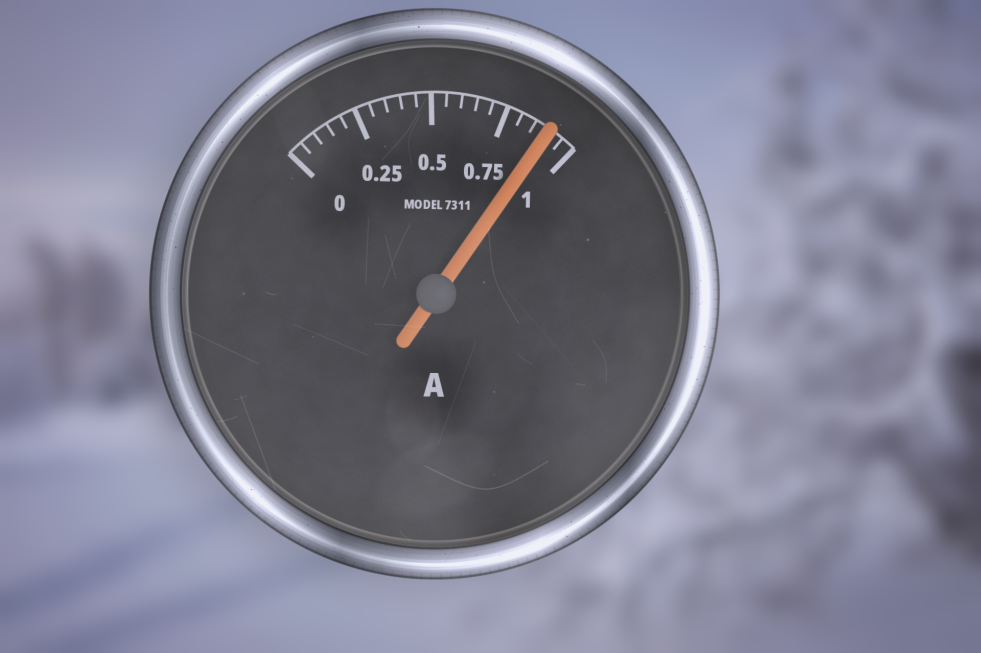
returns value=0.9 unit=A
